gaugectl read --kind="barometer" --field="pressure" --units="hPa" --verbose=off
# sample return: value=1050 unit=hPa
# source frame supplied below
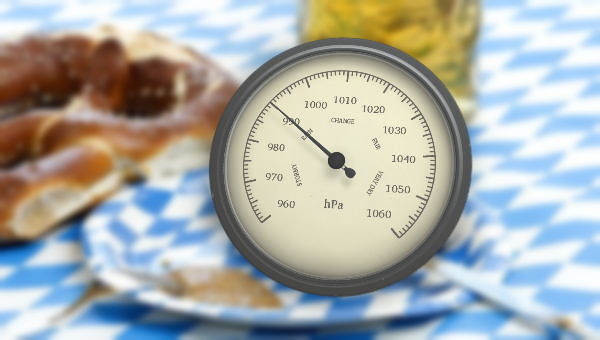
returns value=990 unit=hPa
